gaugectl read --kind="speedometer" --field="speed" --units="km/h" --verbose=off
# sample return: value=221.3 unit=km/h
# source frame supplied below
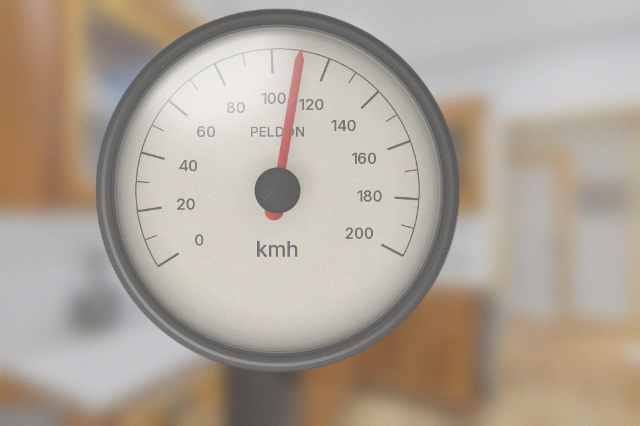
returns value=110 unit=km/h
